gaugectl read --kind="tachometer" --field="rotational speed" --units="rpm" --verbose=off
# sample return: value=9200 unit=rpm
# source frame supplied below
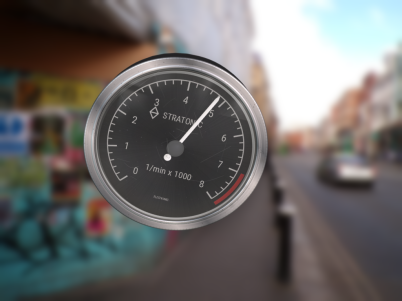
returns value=4800 unit=rpm
